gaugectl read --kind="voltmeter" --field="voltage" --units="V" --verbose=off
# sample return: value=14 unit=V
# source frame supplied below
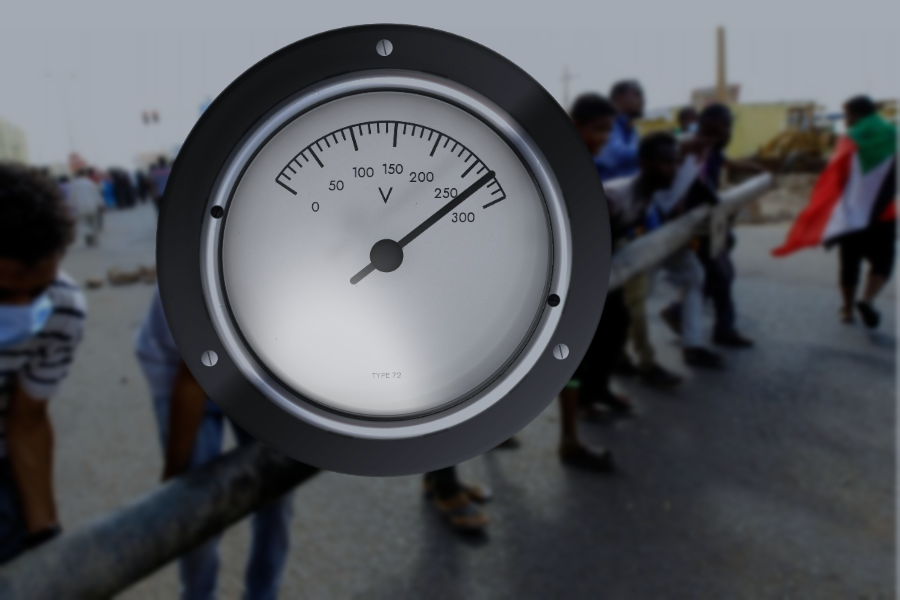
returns value=270 unit=V
